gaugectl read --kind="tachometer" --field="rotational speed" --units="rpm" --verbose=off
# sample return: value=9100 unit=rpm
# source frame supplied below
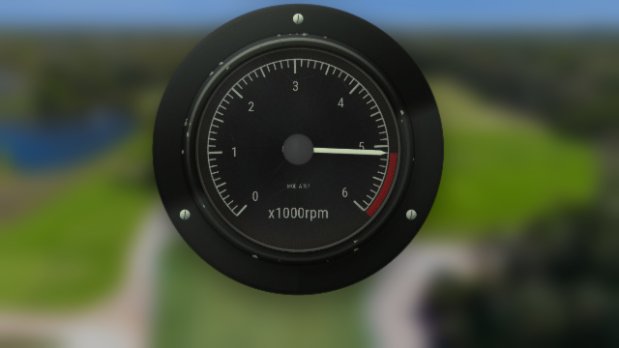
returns value=5100 unit=rpm
